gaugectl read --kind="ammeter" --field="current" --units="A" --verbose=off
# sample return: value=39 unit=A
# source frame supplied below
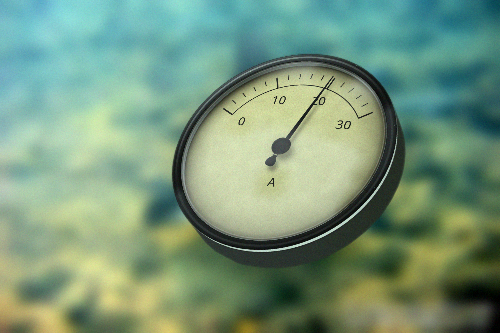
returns value=20 unit=A
